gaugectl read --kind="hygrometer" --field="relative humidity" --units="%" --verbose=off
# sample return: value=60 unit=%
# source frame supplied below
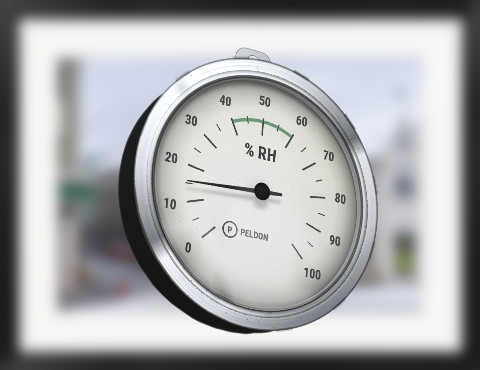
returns value=15 unit=%
